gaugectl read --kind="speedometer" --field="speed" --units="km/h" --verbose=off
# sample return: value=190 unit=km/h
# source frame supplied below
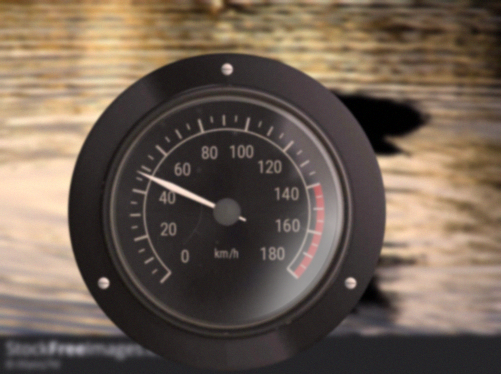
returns value=47.5 unit=km/h
